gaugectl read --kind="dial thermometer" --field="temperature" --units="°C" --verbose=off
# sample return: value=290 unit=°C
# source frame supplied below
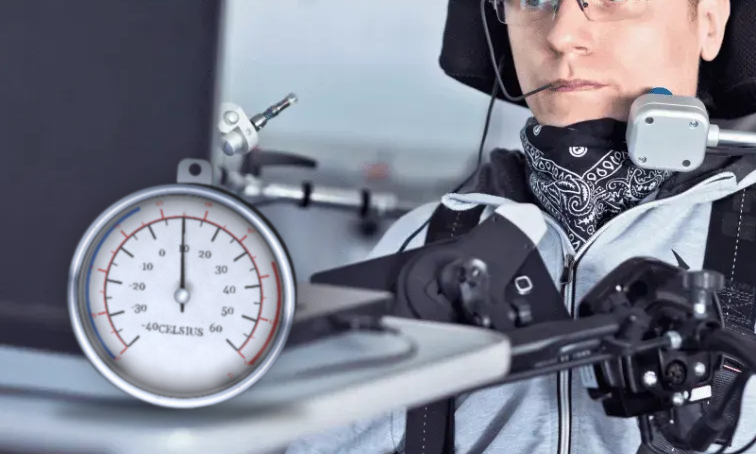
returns value=10 unit=°C
